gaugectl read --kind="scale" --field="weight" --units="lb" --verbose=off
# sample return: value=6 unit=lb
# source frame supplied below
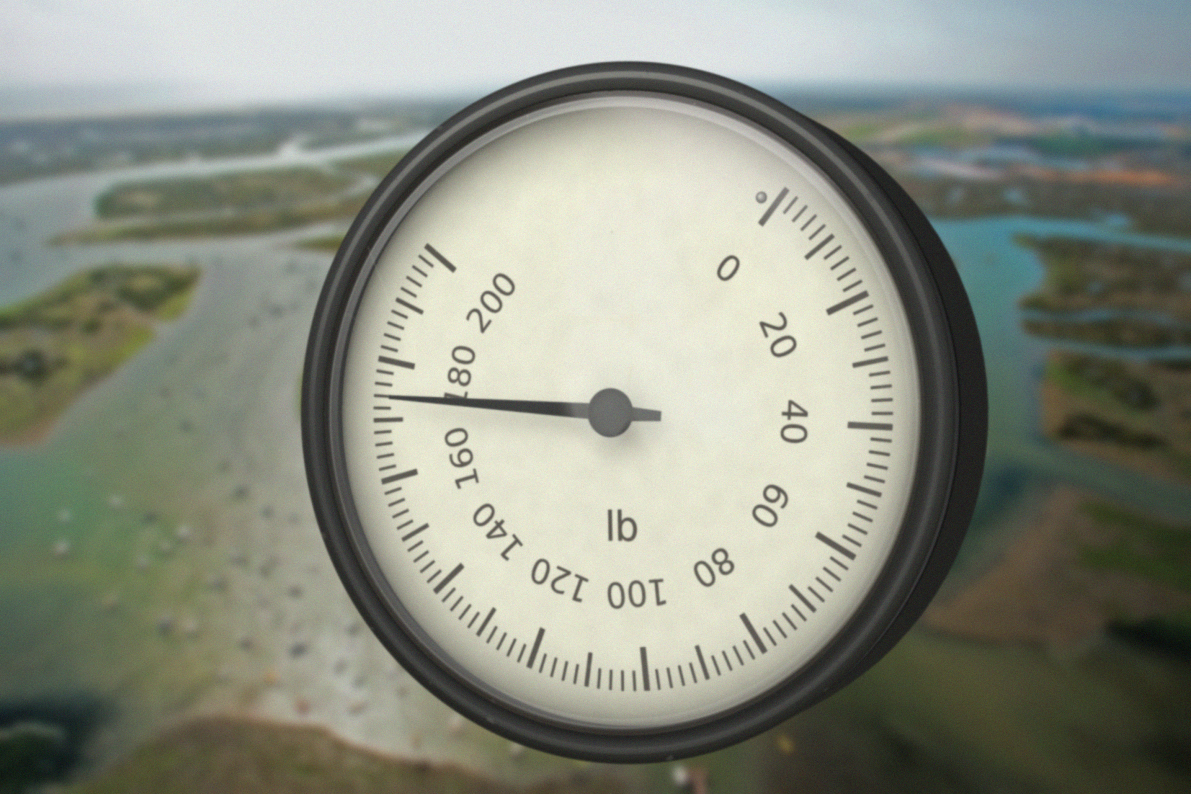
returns value=174 unit=lb
